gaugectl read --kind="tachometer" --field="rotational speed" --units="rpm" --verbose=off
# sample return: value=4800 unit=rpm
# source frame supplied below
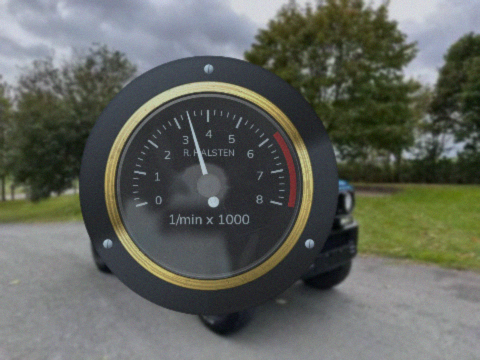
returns value=3400 unit=rpm
